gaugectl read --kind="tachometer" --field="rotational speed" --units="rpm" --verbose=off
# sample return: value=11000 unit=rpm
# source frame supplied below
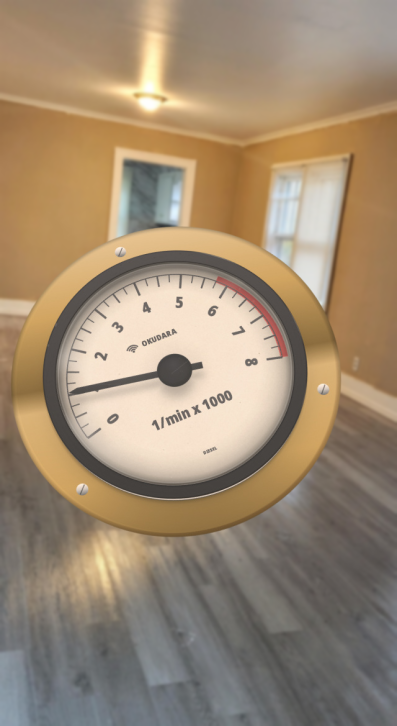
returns value=1000 unit=rpm
